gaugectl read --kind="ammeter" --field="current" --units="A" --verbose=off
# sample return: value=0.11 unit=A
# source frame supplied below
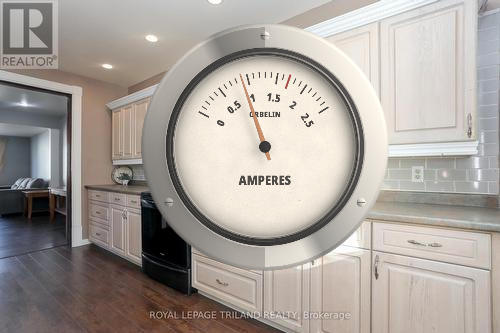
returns value=0.9 unit=A
